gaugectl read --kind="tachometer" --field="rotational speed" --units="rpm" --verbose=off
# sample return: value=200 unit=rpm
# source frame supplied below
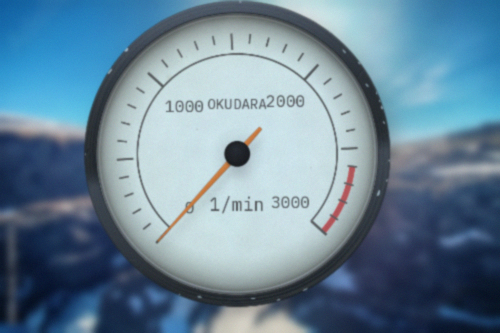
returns value=0 unit=rpm
